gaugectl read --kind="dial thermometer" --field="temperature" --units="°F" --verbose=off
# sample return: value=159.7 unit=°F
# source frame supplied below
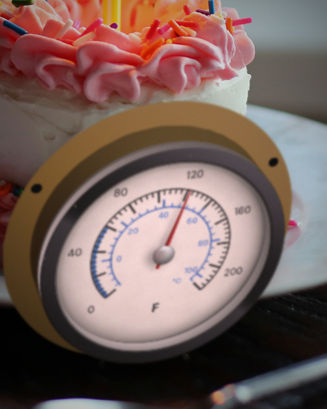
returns value=120 unit=°F
